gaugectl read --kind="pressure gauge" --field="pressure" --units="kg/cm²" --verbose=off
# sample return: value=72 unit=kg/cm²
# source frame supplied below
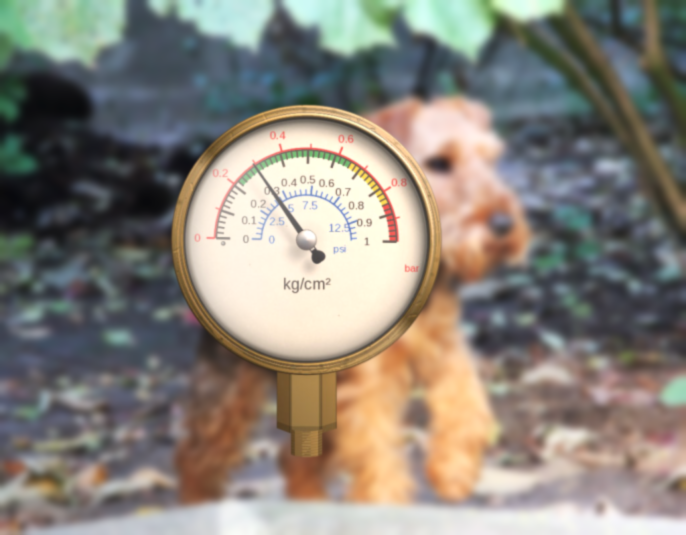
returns value=0.3 unit=kg/cm²
